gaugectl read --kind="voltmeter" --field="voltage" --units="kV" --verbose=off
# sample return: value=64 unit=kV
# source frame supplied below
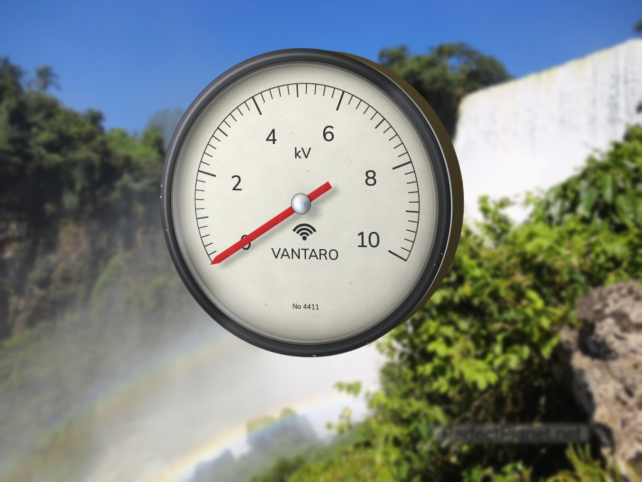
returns value=0 unit=kV
